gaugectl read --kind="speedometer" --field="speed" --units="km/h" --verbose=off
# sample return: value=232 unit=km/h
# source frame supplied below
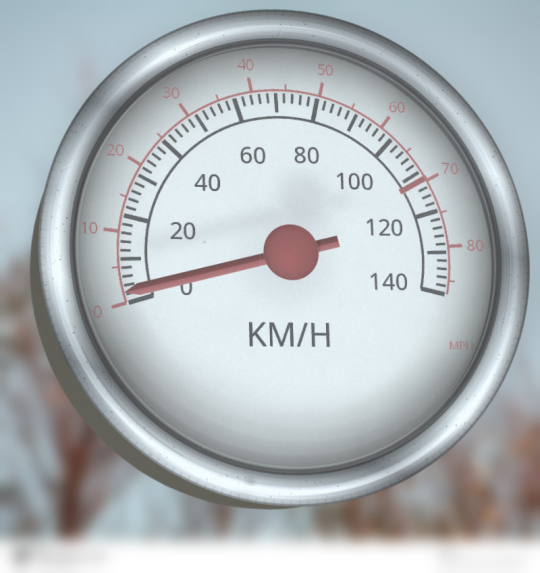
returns value=2 unit=km/h
